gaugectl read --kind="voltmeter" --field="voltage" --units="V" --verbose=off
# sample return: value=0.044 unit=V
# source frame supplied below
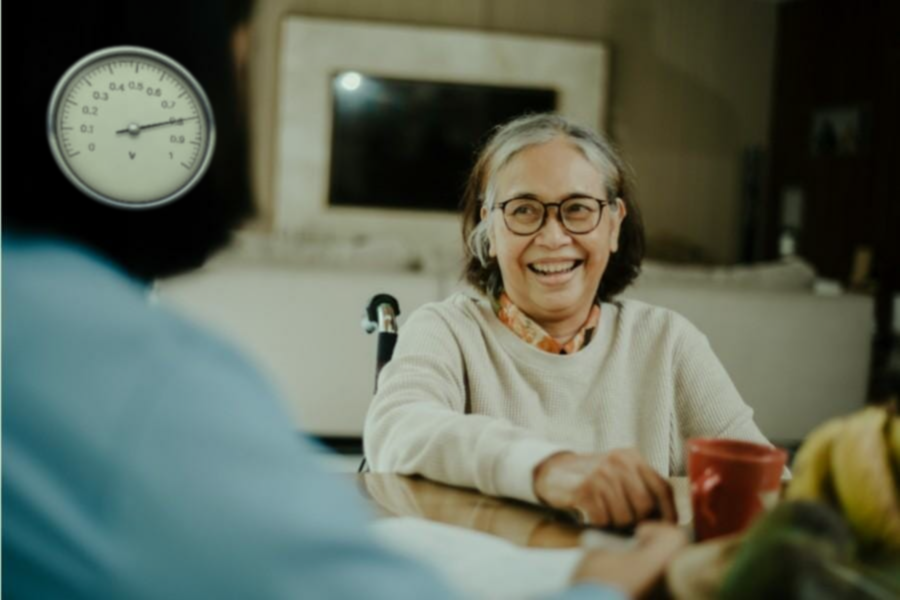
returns value=0.8 unit=V
